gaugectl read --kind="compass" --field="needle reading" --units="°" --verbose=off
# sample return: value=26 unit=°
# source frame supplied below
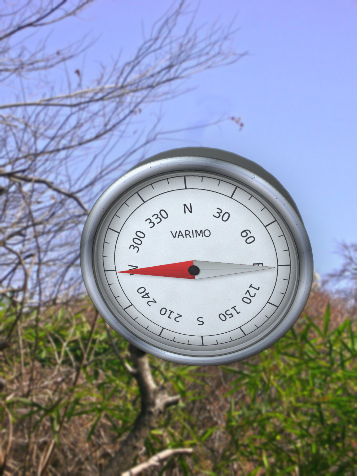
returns value=270 unit=°
